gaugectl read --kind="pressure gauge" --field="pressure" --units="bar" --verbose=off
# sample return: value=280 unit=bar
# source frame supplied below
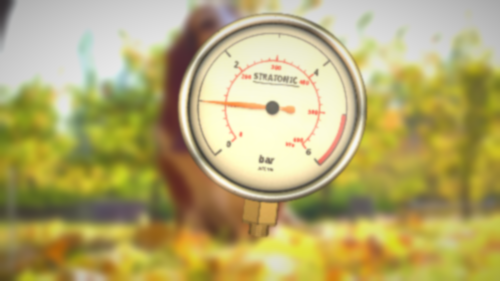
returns value=1 unit=bar
